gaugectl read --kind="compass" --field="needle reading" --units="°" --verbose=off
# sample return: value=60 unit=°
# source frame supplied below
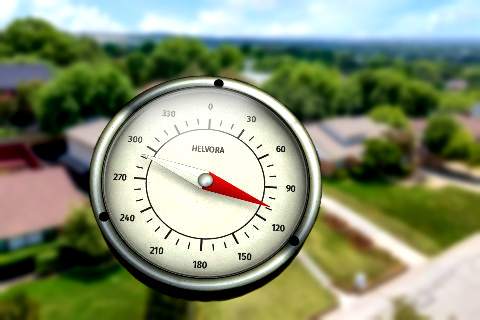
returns value=110 unit=°
